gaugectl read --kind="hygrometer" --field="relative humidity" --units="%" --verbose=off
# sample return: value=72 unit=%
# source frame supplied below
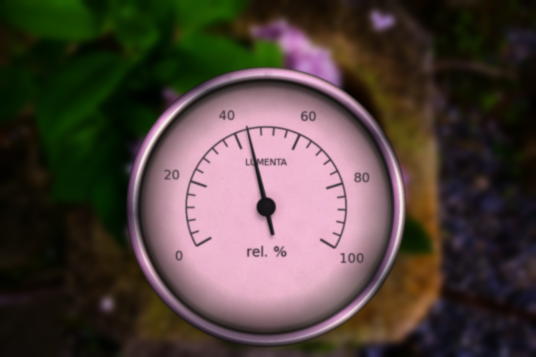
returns value=44 unit=%
